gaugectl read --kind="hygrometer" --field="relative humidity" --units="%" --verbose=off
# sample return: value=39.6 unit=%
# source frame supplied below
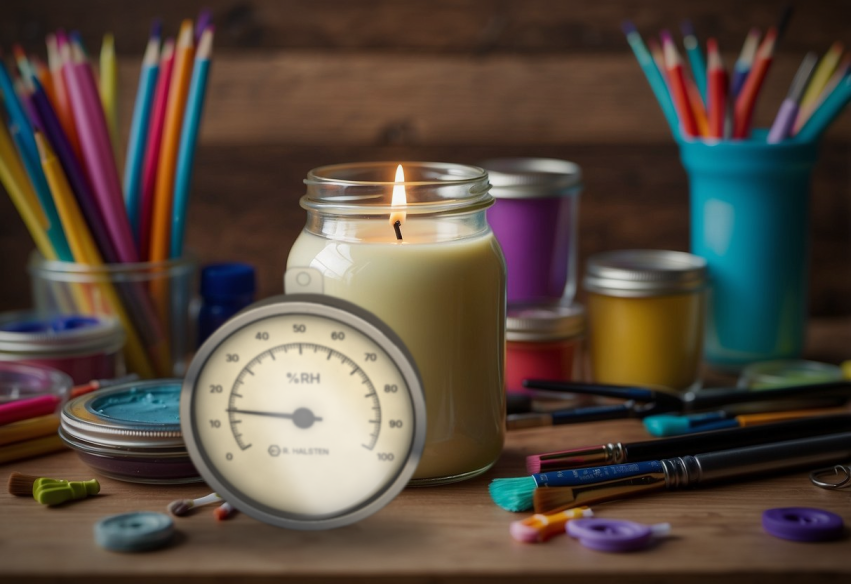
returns value=15 unit=%
